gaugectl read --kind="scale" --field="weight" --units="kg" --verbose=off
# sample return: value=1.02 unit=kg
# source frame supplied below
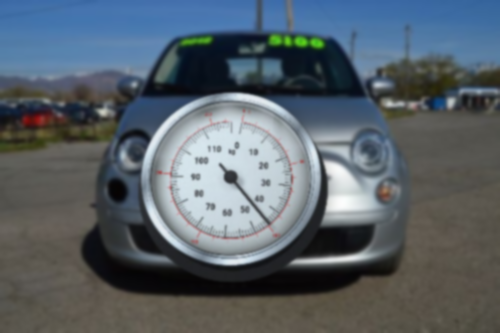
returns value=45 unit=kg
